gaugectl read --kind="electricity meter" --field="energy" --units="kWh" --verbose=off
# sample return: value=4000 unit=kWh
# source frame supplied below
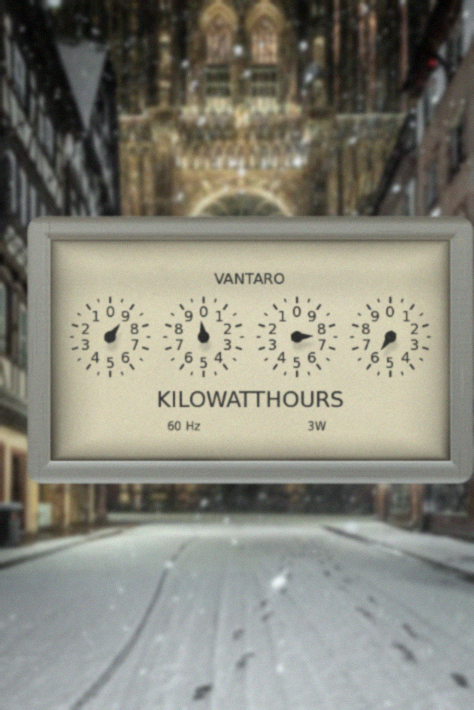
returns value=8976 unit=kWh
